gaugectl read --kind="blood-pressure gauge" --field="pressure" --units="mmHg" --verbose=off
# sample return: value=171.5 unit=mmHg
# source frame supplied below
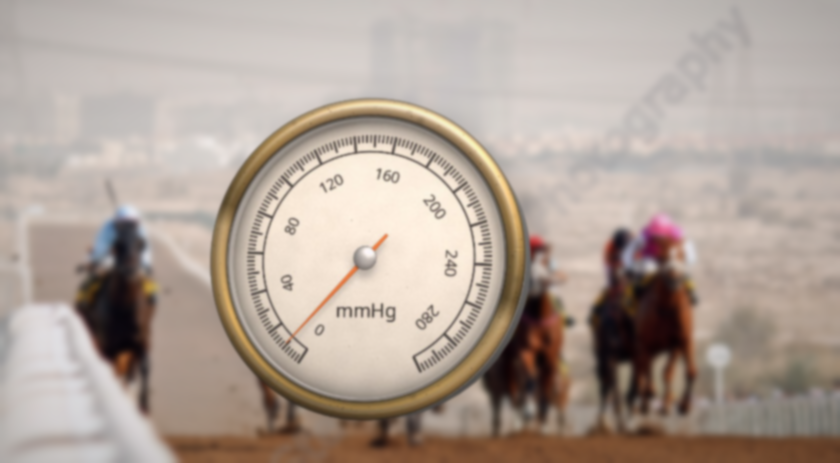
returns value=10 unit=mmHg
